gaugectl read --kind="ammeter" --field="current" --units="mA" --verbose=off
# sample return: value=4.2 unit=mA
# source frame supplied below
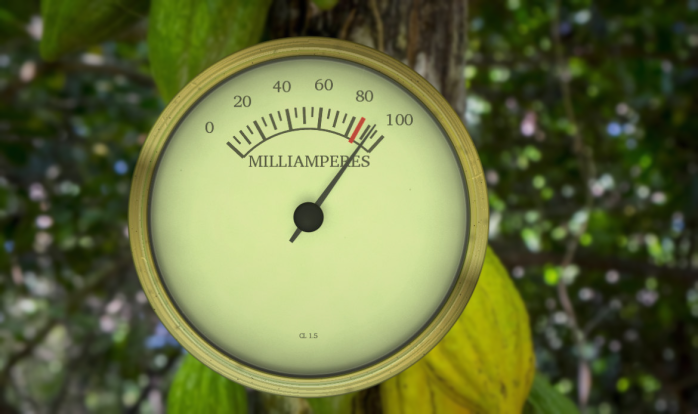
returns value=92.5 unit=mA
